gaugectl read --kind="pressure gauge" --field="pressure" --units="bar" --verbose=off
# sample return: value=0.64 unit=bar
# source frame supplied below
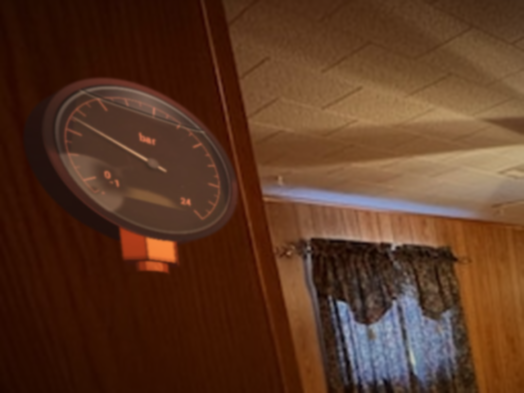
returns value=5 unit=bar
